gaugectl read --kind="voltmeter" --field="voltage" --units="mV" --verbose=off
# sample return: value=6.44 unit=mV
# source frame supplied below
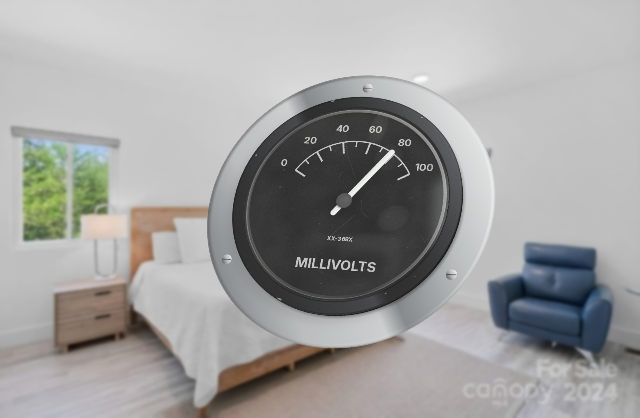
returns value=80 unit=mV
